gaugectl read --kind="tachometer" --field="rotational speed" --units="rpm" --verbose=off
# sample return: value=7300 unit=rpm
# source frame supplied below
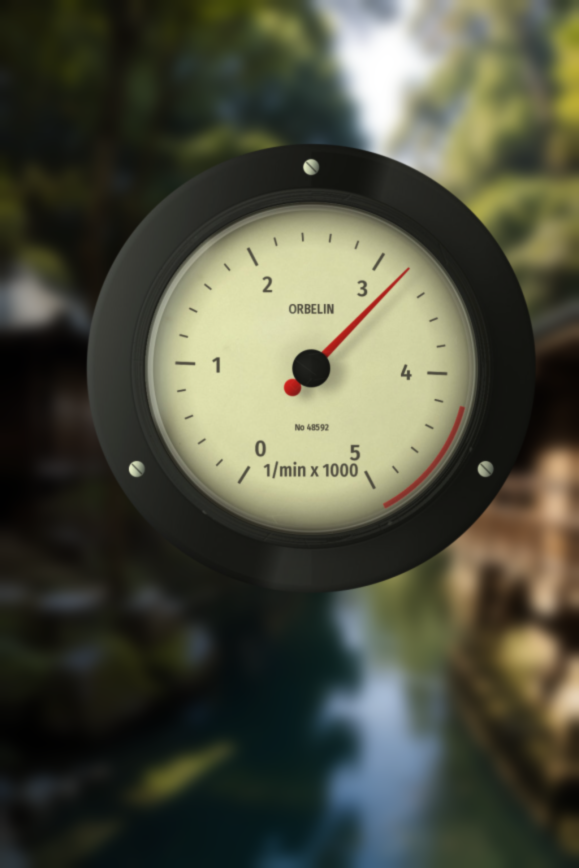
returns value=3200 unit=rpm
